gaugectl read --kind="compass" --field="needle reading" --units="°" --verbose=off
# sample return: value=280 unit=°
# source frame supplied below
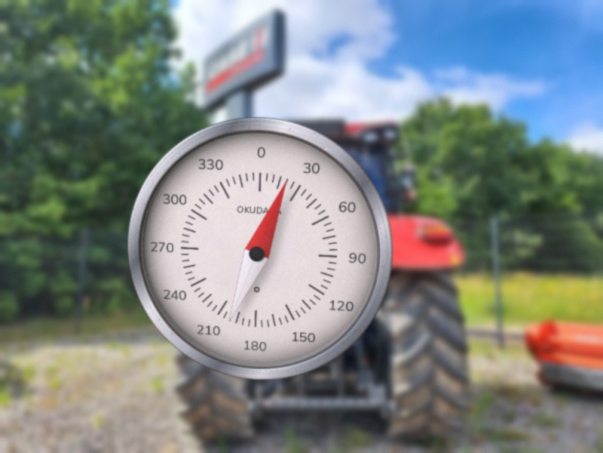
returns value=20 unit=°
